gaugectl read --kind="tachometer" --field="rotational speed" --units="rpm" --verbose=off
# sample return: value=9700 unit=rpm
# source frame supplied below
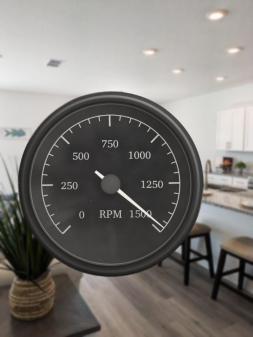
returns value=1475 unit=rpm
